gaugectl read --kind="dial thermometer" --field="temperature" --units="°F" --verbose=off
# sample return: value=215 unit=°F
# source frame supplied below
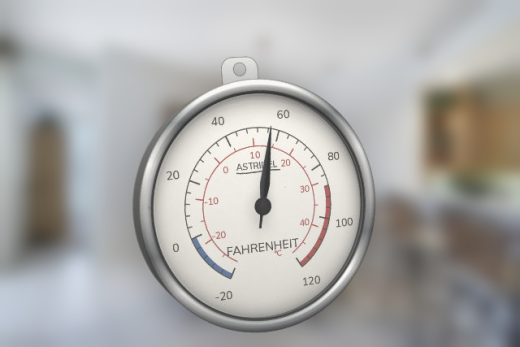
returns value=56 unit=°F
